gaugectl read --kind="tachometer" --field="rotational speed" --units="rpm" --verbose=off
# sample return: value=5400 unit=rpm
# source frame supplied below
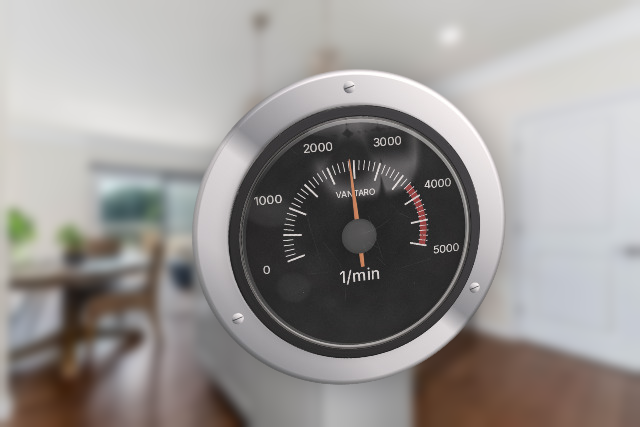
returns value=2400 unit=rpm
